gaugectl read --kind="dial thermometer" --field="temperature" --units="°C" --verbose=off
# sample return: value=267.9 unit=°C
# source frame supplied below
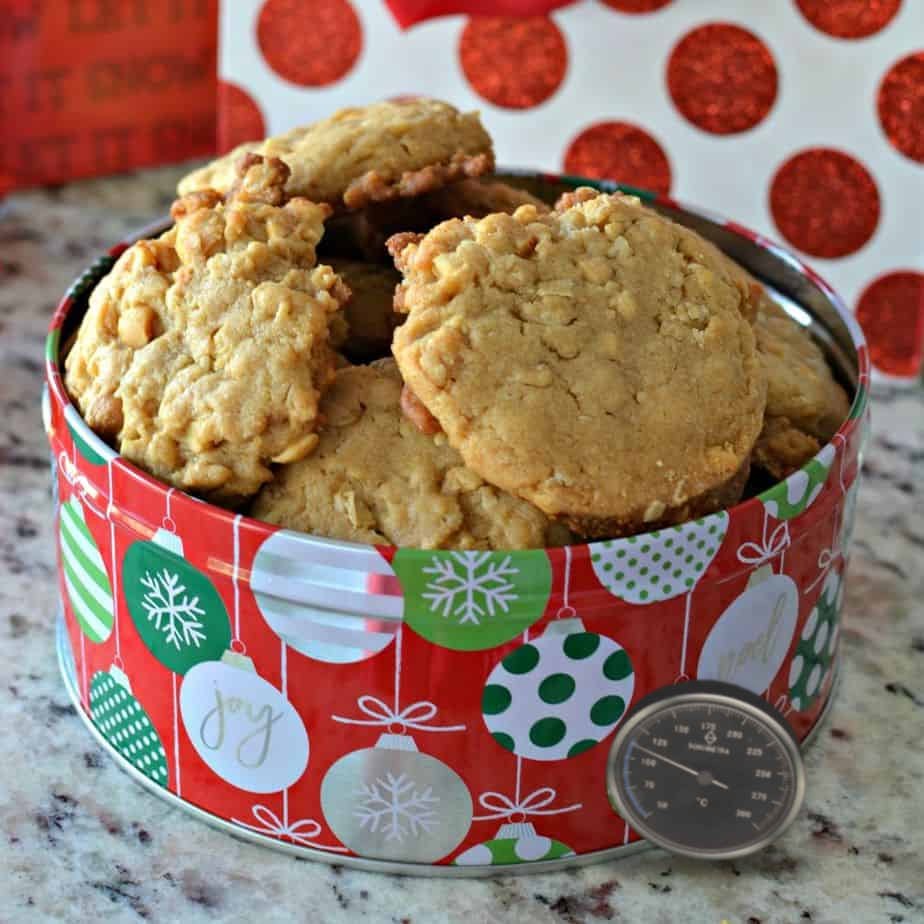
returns value=112.5 unit=°C
